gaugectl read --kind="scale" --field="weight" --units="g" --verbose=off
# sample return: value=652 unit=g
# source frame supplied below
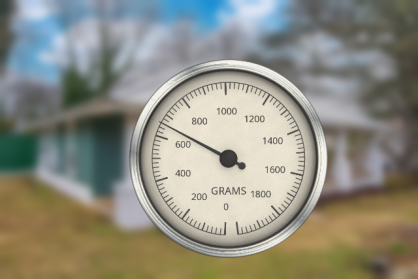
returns value=660 unit=g
